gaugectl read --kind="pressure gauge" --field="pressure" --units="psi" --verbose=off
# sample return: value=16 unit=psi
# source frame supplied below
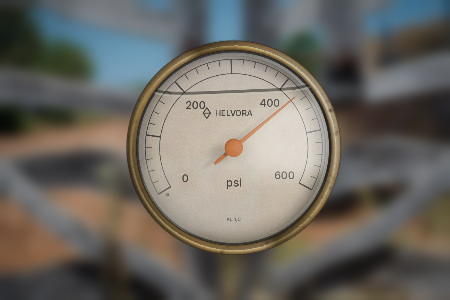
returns value=430 unit=psi
